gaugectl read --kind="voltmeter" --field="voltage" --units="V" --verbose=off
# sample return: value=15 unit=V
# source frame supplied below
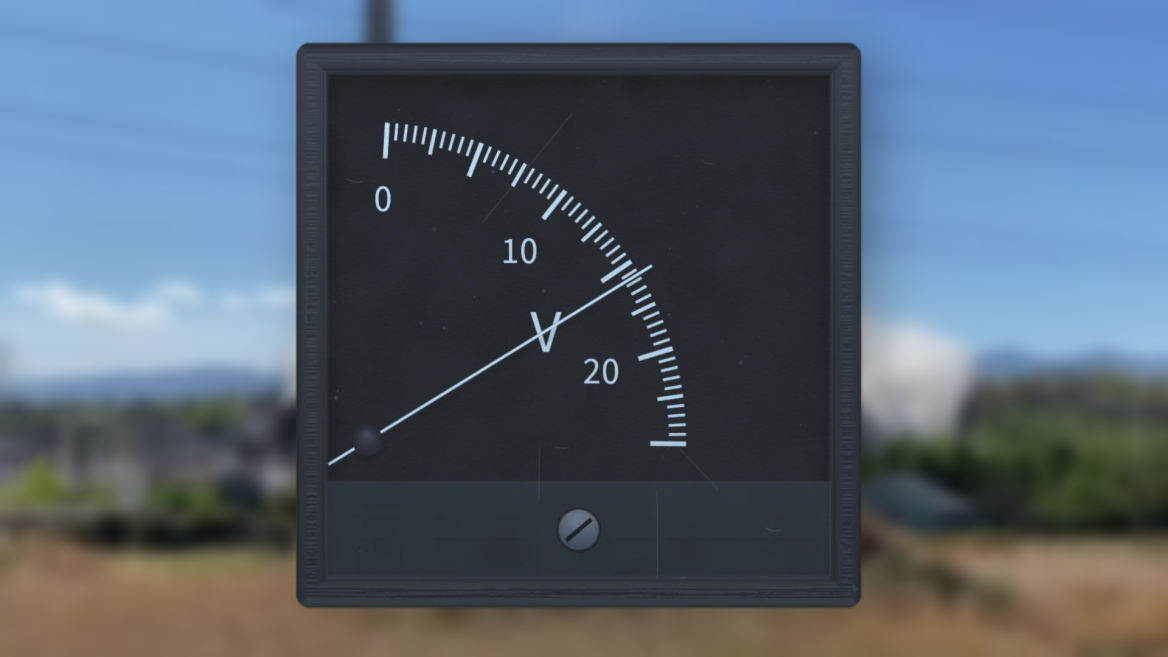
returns value=15.75 unit=V
